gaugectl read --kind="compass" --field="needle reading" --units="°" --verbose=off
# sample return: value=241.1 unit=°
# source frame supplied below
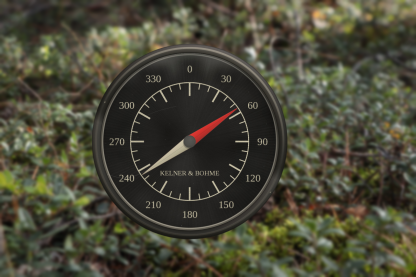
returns value=55 unit=°
